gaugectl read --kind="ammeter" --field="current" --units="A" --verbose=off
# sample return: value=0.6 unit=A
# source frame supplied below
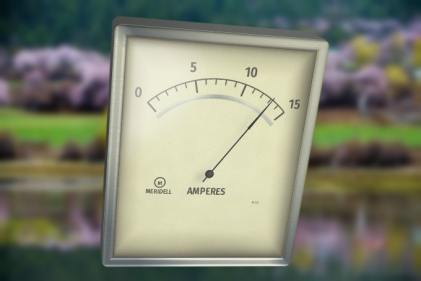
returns value=13 unit=A
